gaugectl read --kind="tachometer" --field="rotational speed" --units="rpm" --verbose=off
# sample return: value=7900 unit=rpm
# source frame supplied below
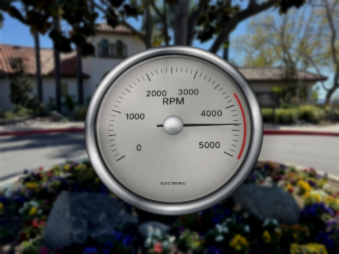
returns value=4400 unit=rpm
